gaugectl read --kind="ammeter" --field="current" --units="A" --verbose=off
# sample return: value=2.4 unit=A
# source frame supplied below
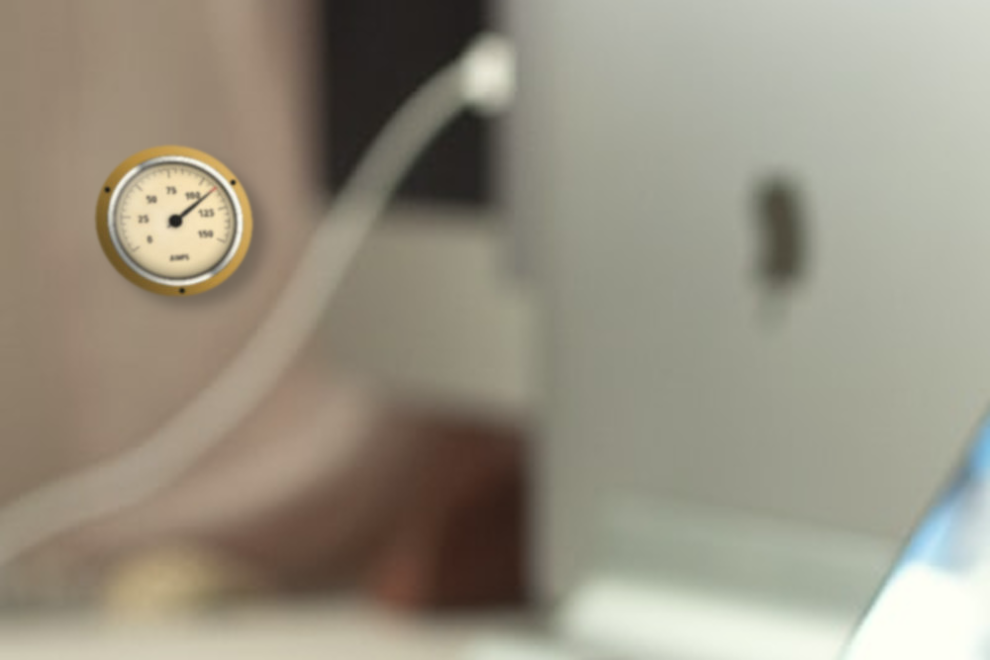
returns value=110 unit=A
